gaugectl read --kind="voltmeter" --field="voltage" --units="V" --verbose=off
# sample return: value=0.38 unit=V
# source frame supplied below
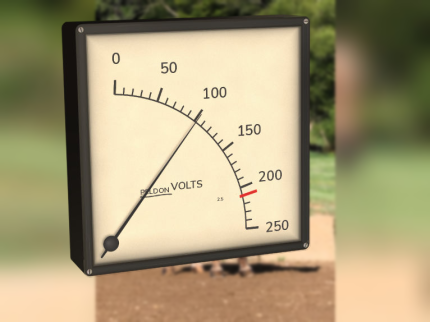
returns value=100 unit=V
